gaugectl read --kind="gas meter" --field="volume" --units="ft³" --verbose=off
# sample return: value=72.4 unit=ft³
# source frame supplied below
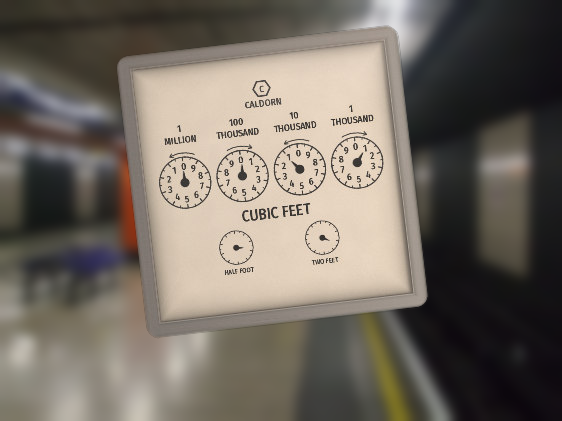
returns value=1100 unit=ft³
